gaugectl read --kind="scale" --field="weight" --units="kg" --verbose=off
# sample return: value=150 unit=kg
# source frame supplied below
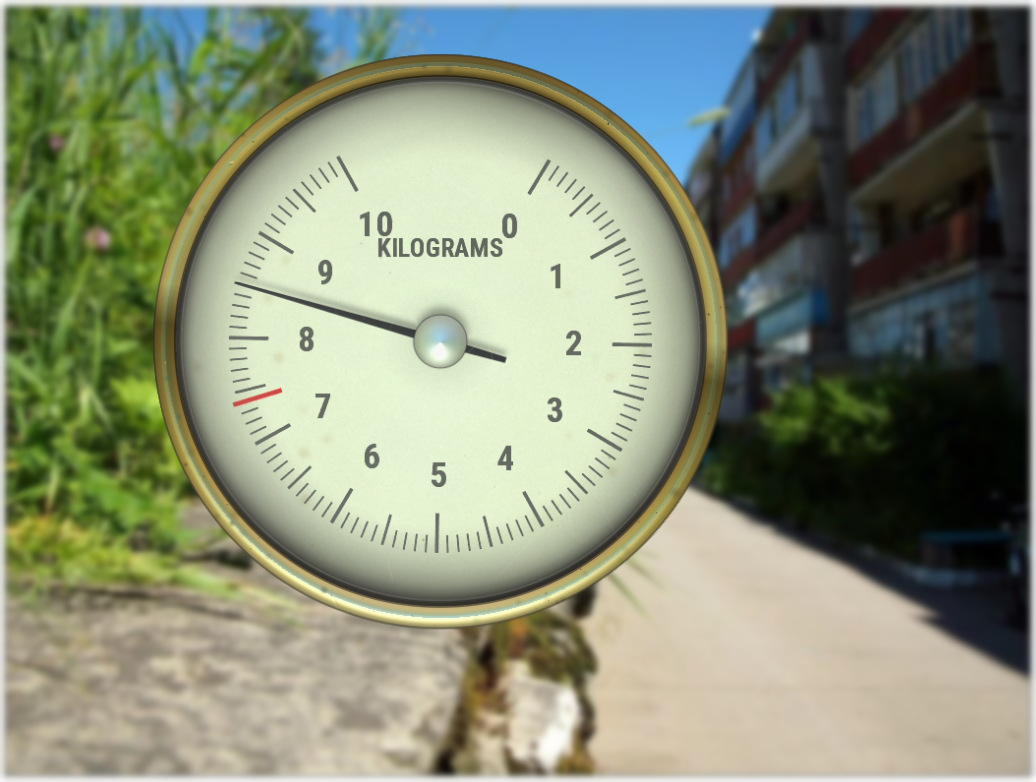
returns value=8.5 unit=kg
